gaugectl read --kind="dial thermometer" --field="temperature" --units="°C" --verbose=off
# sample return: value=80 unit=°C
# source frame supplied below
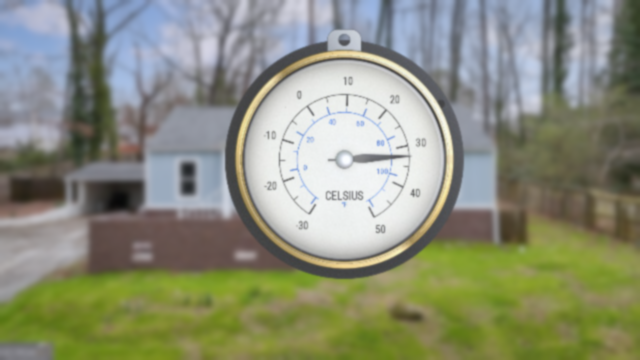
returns value=32.5 unit=°C
